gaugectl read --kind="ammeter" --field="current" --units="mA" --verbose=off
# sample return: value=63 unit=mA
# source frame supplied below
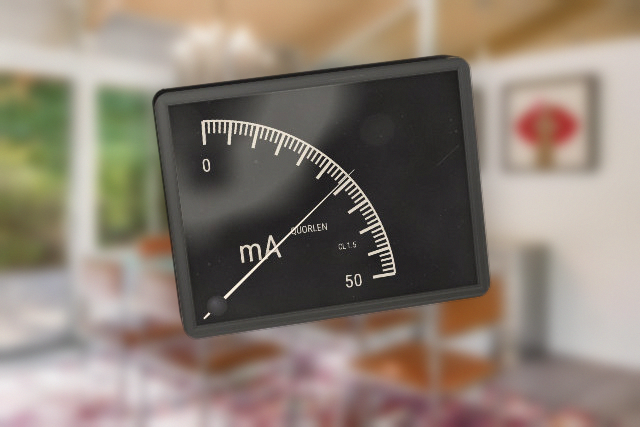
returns value=29 unit=mA
